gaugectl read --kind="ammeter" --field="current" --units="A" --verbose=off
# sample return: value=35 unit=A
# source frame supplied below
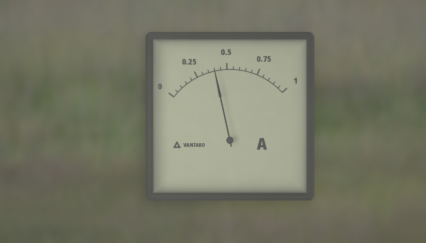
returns value=0.4 unit=A
